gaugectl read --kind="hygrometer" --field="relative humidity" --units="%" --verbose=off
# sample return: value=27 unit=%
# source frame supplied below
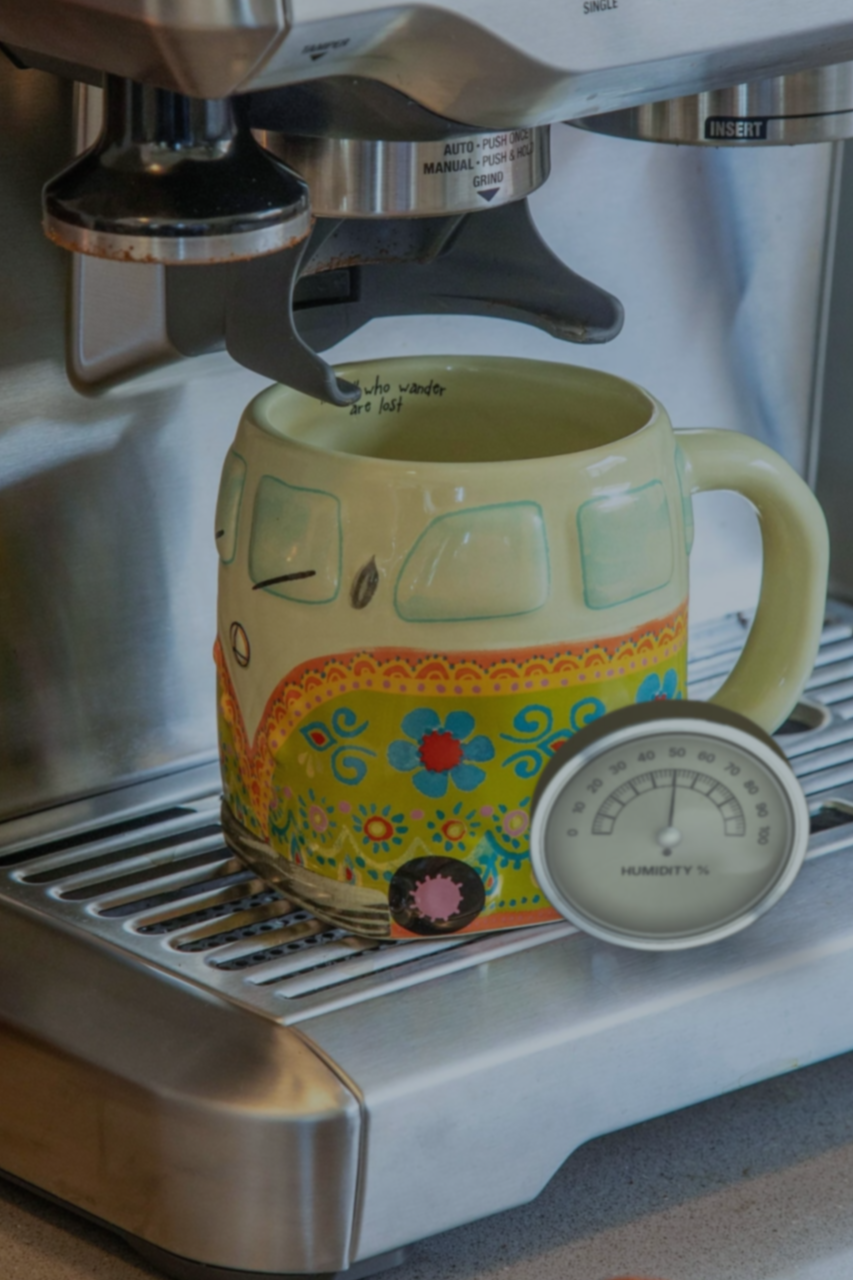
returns value=50 unit=%
